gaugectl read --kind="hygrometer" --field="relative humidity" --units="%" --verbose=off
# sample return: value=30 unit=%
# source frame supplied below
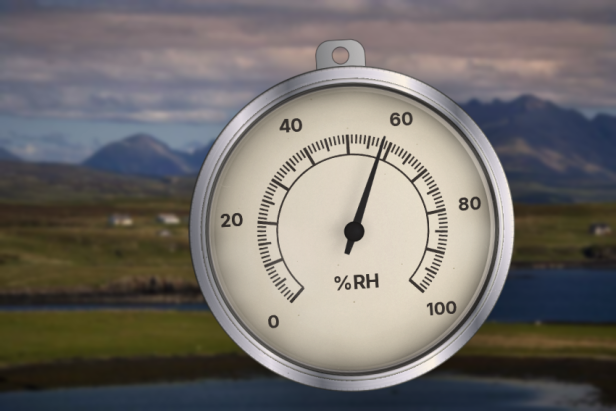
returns value=58 unit=%
